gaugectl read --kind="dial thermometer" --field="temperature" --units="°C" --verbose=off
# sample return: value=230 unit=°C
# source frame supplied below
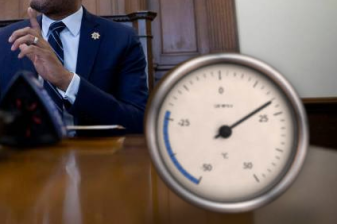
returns value=20 unit=°C
